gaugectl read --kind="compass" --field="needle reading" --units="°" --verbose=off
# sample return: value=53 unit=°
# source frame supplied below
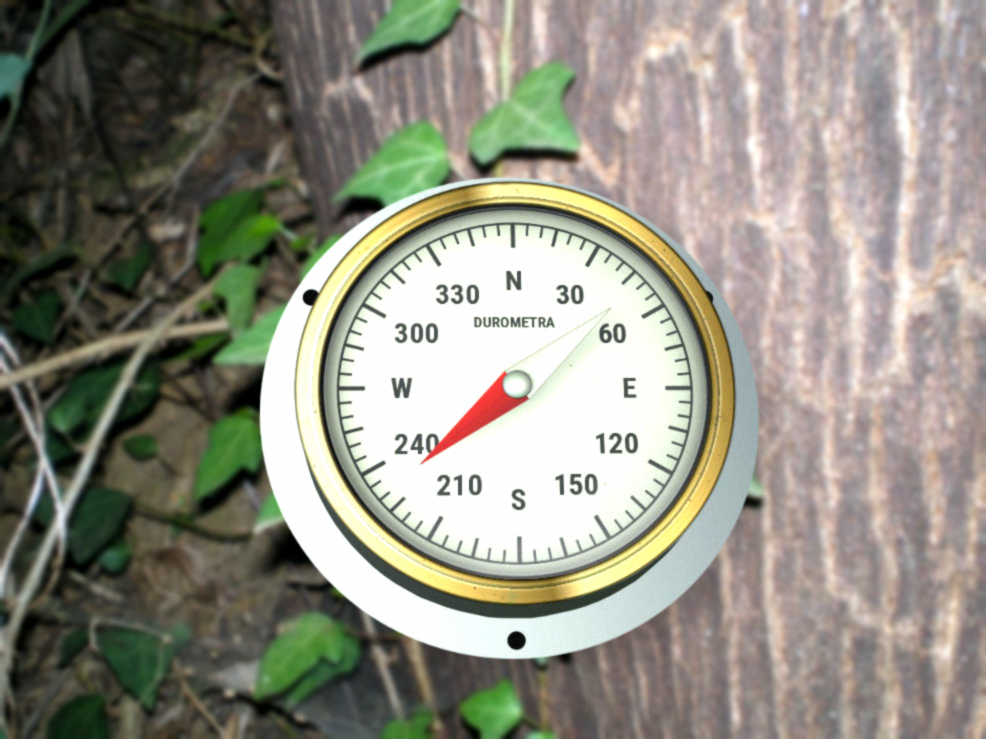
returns value=230 unit=°
